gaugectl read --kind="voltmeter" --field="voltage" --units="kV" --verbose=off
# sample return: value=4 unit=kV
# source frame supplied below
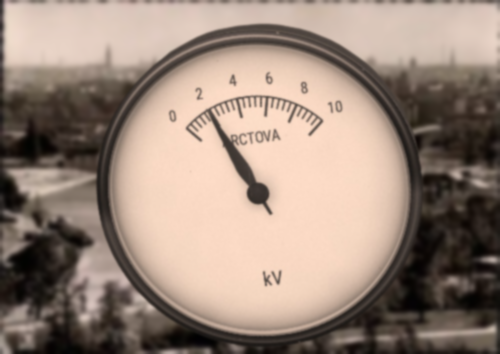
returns value=2 unit=kV
